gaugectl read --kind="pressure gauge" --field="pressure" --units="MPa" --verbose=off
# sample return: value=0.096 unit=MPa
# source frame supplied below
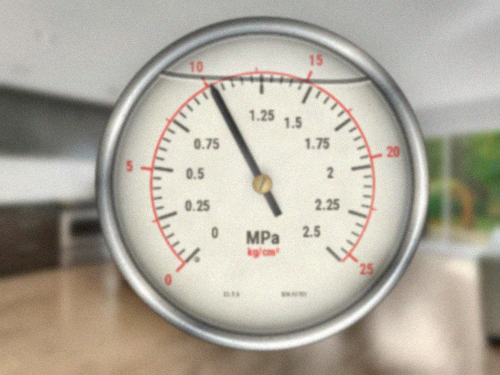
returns value=1 unit=MPa
